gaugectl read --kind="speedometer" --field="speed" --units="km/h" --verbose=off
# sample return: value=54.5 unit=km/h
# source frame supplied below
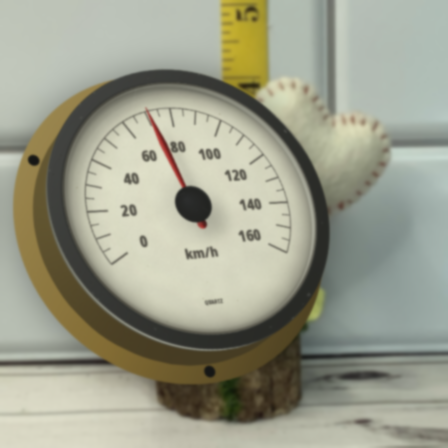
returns value=70 unit=km/h
